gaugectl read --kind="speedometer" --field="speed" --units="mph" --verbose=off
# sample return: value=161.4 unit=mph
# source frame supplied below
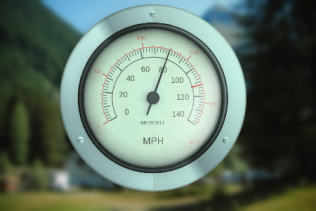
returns value=80 unit=mph
